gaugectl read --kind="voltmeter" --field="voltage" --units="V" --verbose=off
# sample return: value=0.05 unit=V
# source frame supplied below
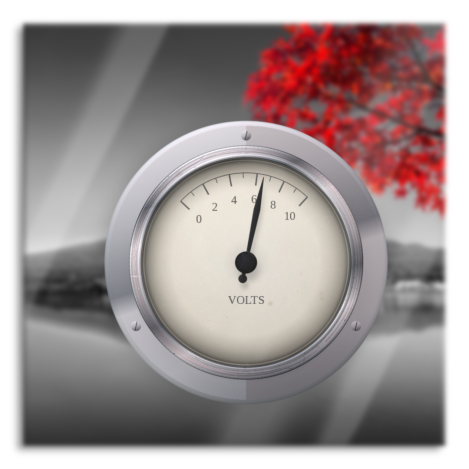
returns value=6.5 unit=V
